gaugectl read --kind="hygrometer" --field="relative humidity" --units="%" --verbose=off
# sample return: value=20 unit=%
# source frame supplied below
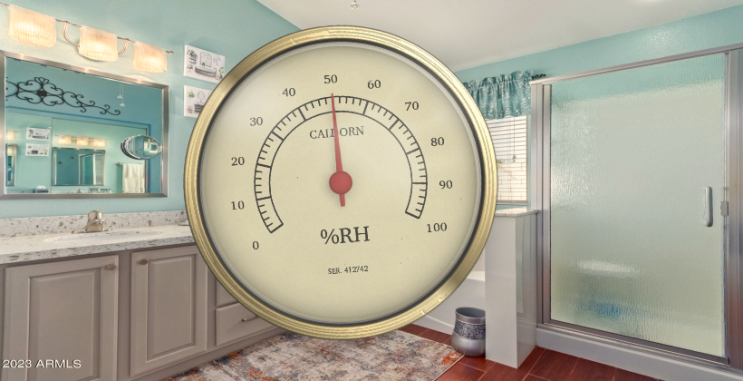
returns value=50 unit=%
